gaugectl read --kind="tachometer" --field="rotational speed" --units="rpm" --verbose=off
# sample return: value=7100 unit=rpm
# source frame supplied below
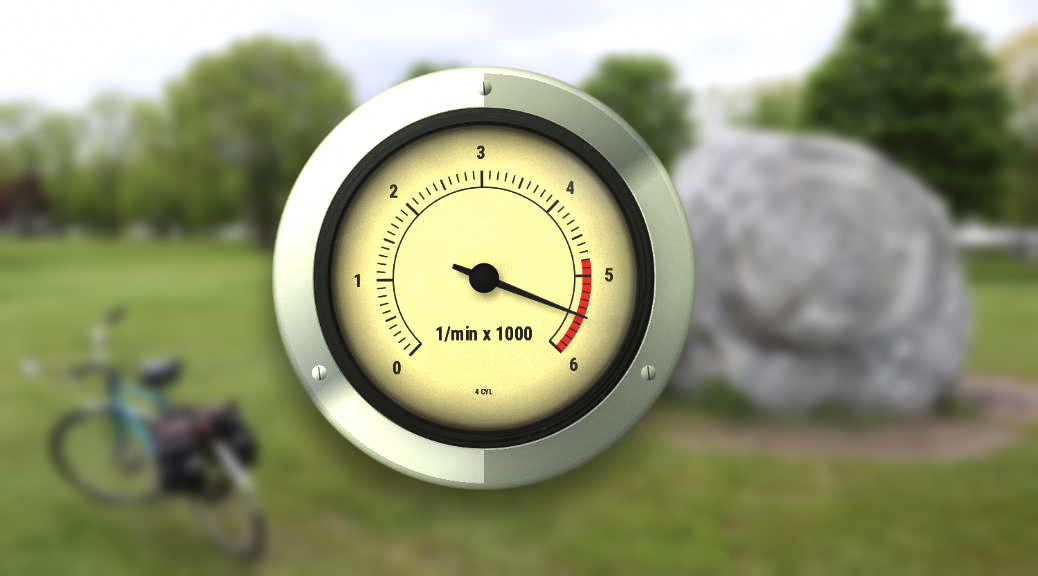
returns value=5500 unit=rpm
